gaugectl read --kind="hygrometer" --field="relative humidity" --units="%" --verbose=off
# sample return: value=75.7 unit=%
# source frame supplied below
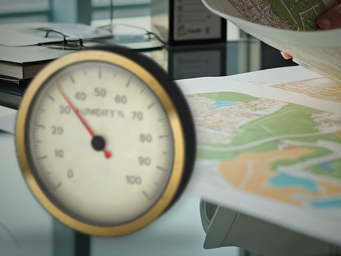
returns value=35 unit=%
